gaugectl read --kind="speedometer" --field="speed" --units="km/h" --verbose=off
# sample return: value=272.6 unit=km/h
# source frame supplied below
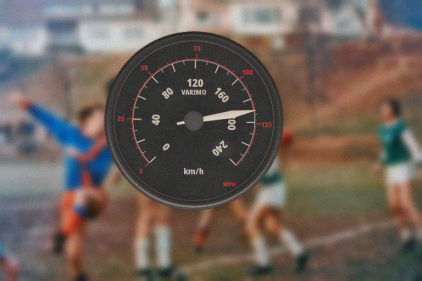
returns value=190 unit=km/h
